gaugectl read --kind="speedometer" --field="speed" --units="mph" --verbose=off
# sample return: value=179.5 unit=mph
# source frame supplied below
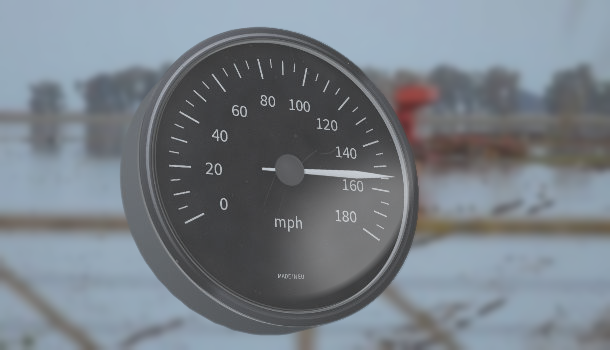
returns value=155 unit=mph
